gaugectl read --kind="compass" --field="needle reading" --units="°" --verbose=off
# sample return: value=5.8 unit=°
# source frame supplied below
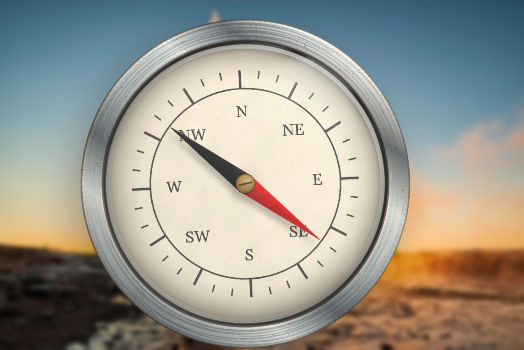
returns value=130 unit=°
